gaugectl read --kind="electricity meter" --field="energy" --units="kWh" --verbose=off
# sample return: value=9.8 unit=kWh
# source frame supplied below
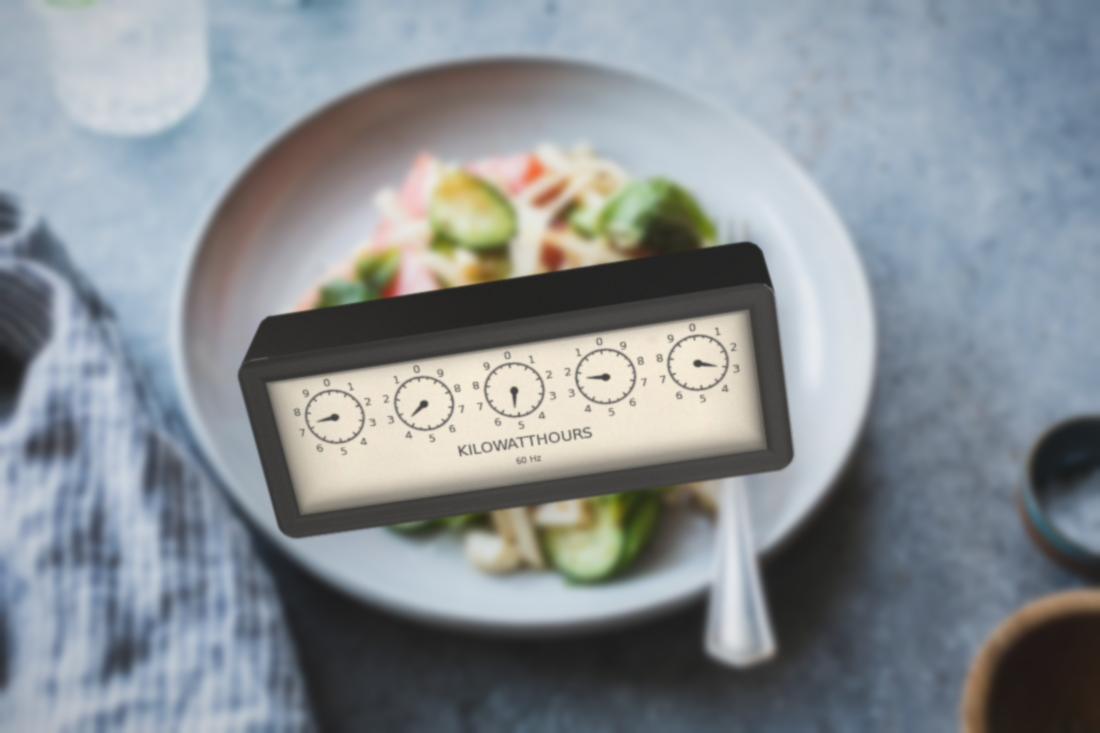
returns value=73523 unit=kWh
